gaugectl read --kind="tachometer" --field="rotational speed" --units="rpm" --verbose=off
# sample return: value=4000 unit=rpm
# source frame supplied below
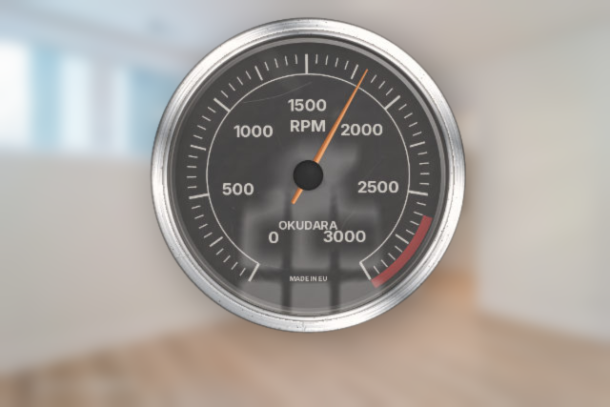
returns value=1800 unit=rpm
